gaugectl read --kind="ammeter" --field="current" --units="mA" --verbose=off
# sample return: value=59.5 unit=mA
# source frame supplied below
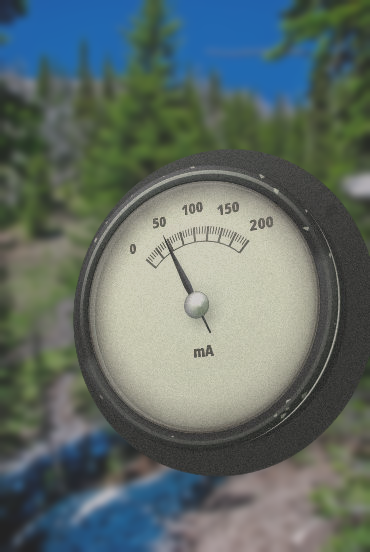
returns value=50 unit=mA
